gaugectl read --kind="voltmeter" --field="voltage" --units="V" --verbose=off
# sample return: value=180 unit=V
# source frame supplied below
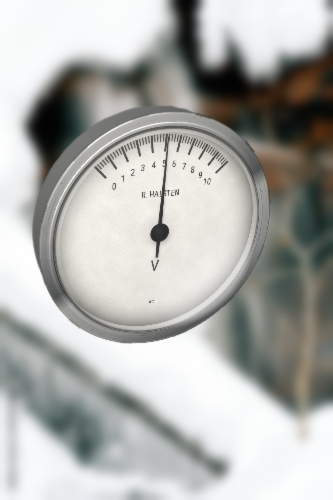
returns value=5 unit=V
